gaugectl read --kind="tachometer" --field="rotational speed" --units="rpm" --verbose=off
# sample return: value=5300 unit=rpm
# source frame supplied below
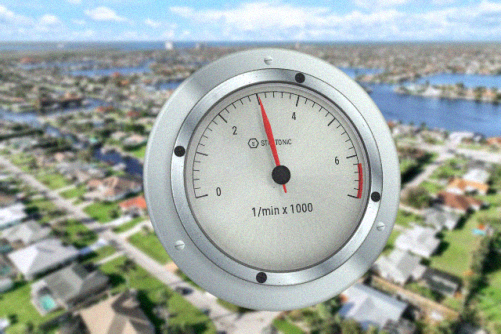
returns value=3000 unit=rpm
